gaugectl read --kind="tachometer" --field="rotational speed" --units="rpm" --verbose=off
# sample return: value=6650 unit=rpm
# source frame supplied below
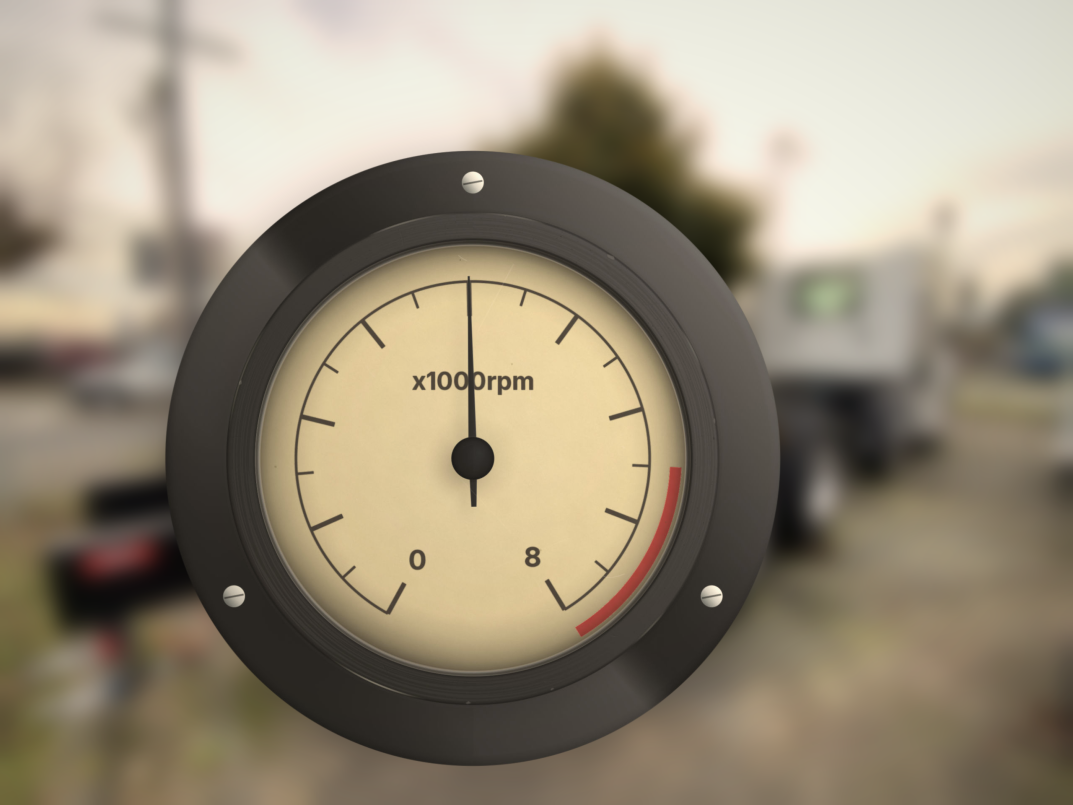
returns value=4000 unit=rpm
